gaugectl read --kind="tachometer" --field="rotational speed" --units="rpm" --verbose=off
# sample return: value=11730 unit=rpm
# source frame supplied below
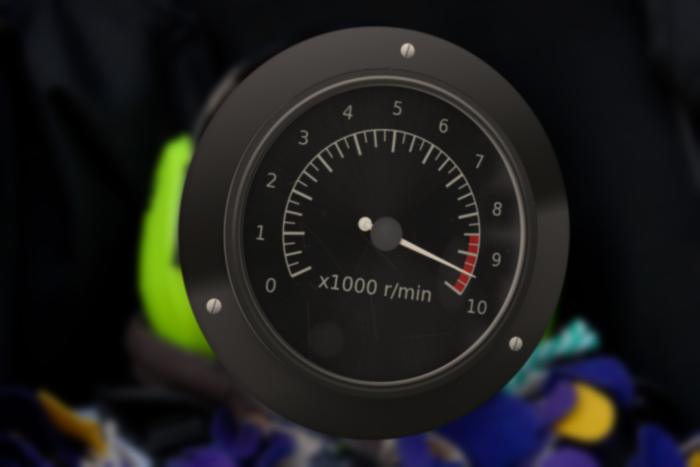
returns value=9500 unit=rpm
